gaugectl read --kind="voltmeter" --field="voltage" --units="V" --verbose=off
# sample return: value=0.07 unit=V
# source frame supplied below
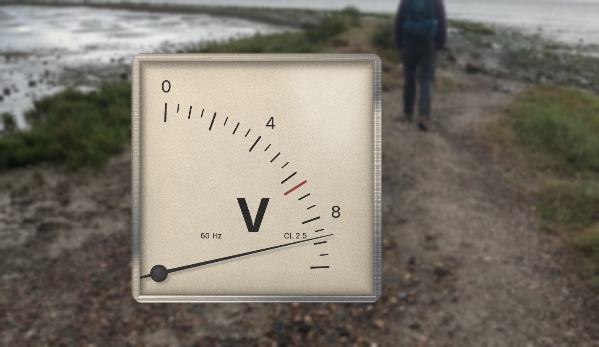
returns value=8.75 unit=V
